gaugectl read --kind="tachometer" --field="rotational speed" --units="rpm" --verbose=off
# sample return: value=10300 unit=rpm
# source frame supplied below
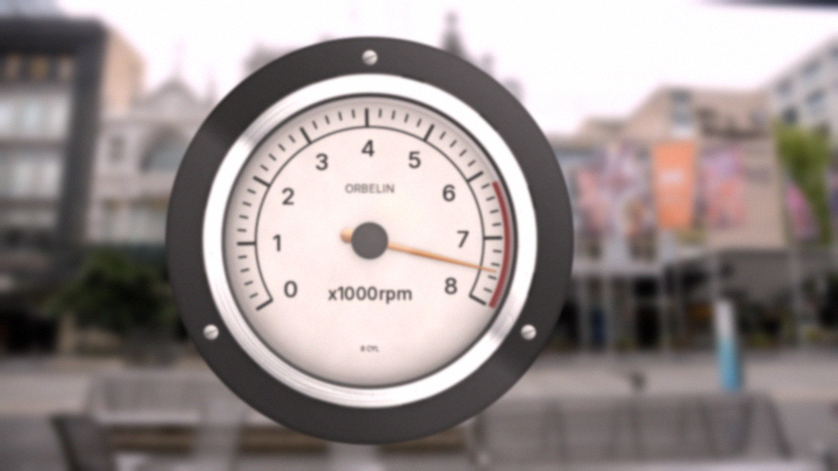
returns value=7500 unit=rpm
